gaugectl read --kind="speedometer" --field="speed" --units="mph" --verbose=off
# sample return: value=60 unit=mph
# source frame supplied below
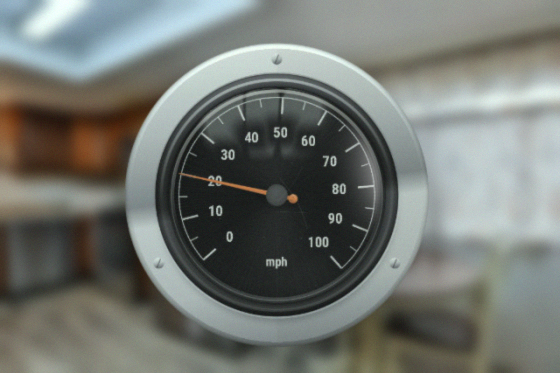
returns value=20 unit=mph
